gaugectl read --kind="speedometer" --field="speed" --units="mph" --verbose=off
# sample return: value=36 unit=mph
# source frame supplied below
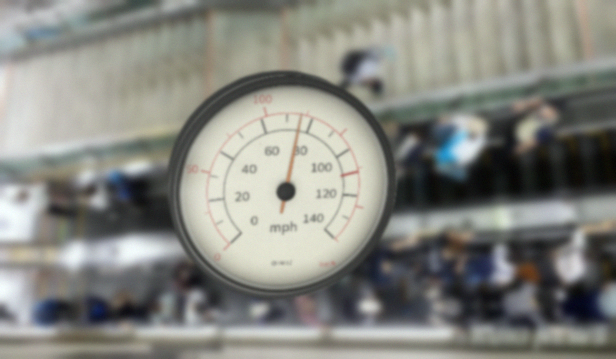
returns value=75 unit=mph
